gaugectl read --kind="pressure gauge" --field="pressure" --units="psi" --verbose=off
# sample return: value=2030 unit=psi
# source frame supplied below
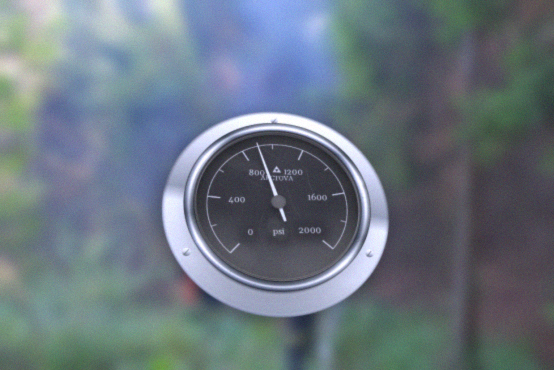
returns value=900 unit=psi
